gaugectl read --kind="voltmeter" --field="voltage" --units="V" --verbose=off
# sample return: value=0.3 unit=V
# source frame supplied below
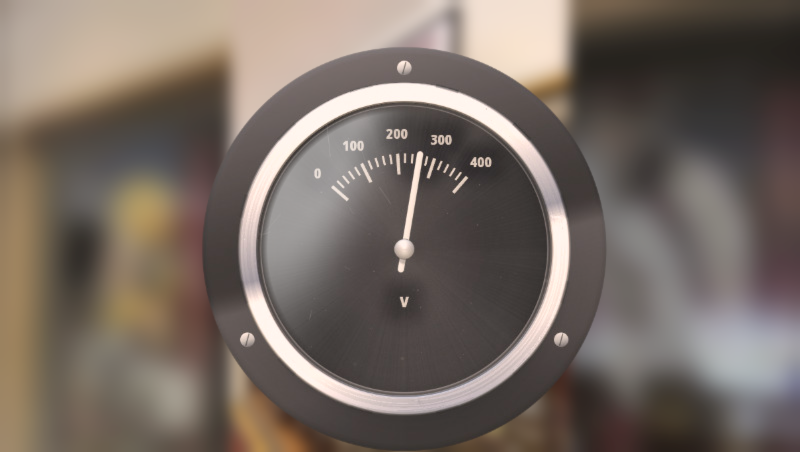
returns value=260 unit=V
